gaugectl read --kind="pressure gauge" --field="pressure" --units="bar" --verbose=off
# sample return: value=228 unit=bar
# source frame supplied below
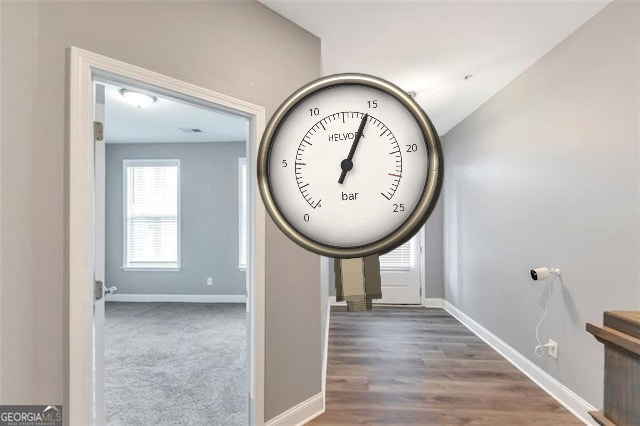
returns value=15 unit=bar
